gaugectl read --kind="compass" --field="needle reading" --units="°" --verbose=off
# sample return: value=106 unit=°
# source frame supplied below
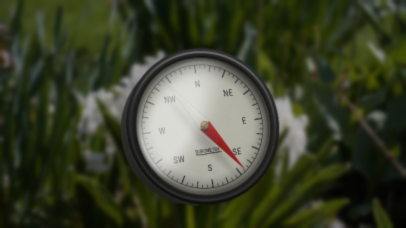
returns value=145 unit=°
